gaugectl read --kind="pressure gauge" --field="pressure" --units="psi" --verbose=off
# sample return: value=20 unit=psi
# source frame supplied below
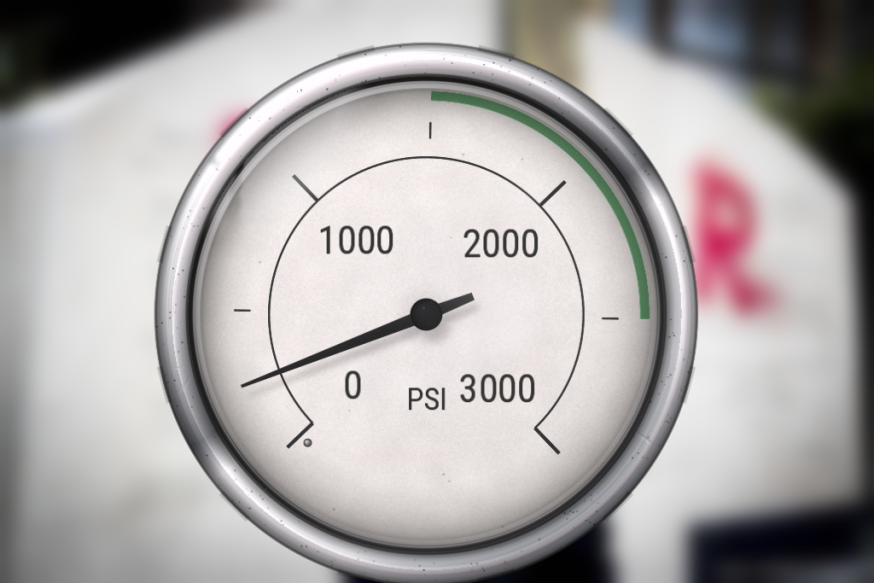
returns value=250 unit=psi
